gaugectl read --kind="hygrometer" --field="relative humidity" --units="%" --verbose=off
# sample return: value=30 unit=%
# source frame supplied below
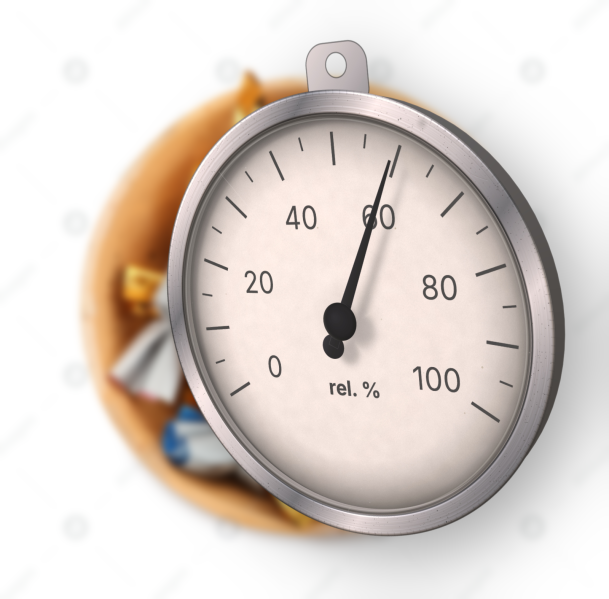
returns value=60 unit=%
